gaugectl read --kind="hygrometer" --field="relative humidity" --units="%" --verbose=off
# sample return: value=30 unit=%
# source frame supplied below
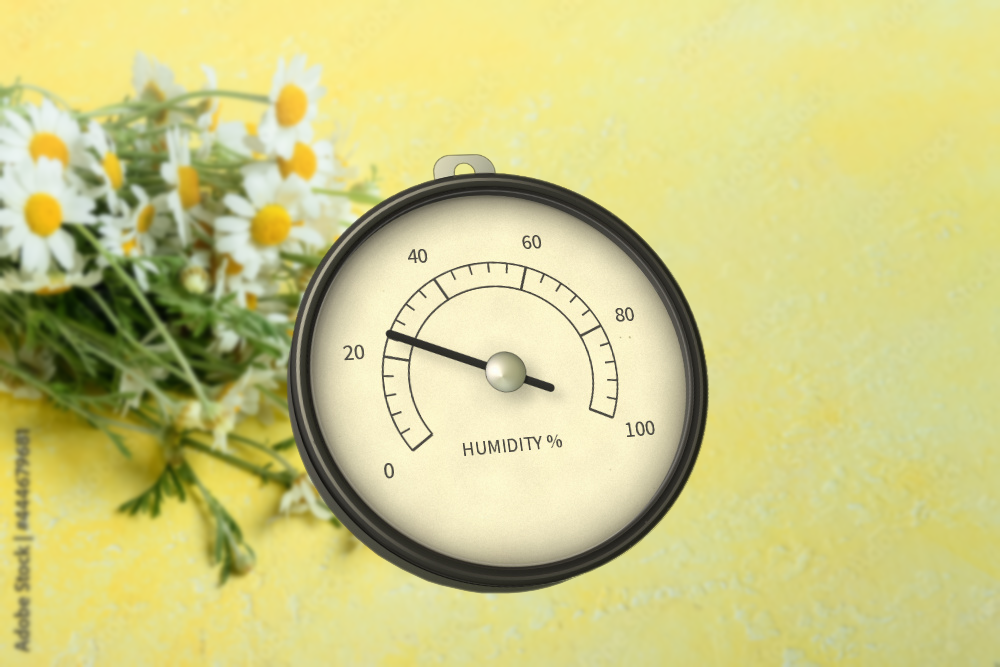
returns value=24 unit=%
